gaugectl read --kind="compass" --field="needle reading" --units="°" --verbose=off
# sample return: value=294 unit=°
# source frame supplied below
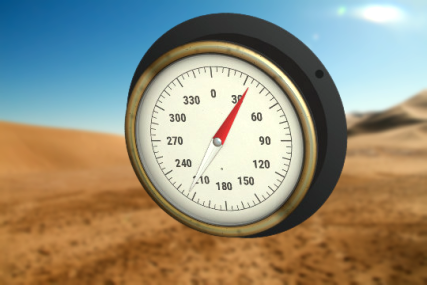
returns value=35 unit=°
